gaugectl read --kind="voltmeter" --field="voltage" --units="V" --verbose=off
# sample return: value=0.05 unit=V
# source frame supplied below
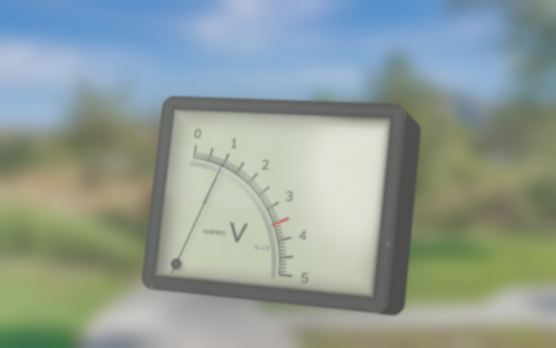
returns value=1 unit=V
